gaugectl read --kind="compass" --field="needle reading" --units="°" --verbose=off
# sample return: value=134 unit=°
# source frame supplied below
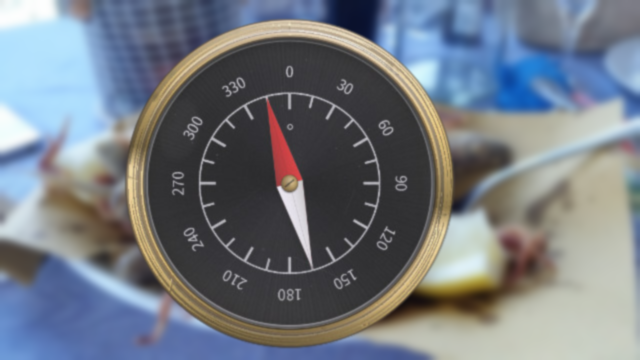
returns value=345 unit=°
